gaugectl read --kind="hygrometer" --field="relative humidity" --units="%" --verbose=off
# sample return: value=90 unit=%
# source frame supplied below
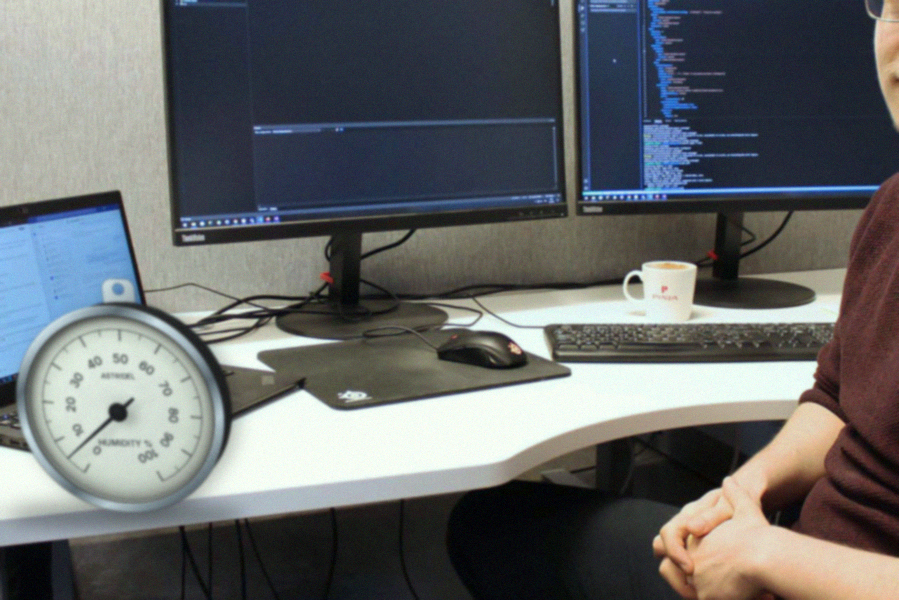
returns value=5 unit=%
